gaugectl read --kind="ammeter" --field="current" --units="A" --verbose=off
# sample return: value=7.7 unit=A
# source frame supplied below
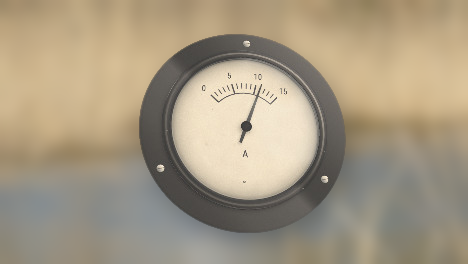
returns value=11 unit=A
